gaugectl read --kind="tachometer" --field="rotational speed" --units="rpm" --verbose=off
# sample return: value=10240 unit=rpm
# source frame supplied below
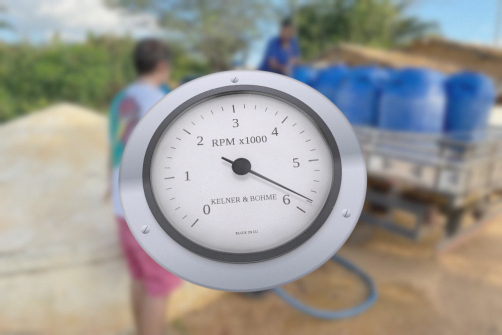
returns value=5800 unit=rpm
